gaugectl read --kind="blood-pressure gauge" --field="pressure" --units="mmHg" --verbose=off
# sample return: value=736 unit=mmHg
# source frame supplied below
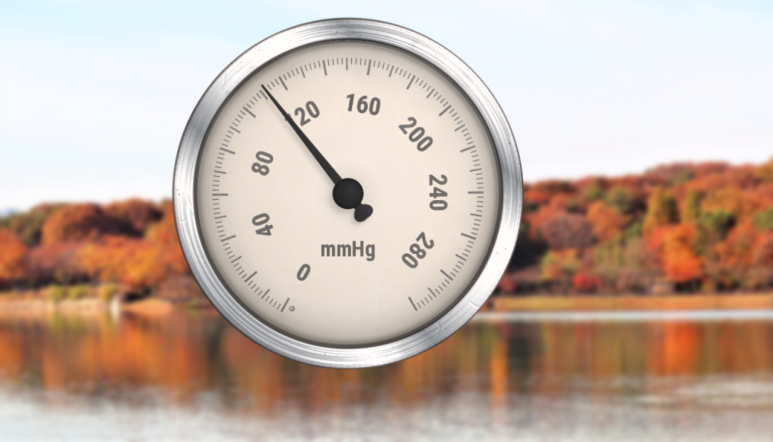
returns value=112 unit=mmHg
